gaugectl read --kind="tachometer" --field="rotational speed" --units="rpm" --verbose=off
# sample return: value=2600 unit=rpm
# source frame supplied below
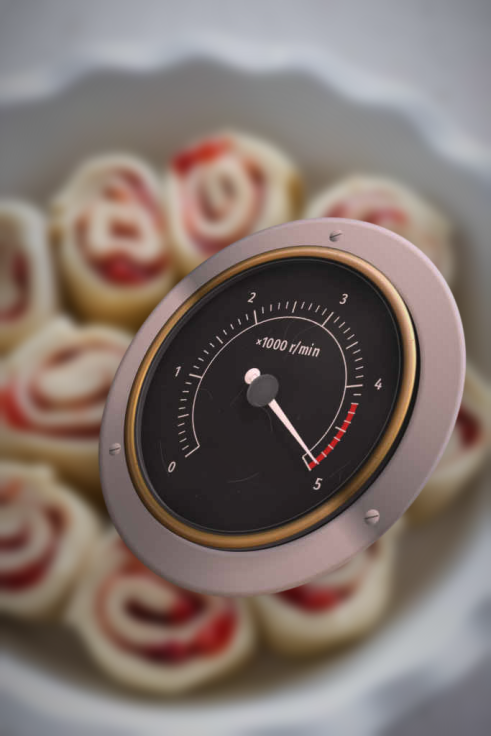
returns value=4900 unit=rpm
